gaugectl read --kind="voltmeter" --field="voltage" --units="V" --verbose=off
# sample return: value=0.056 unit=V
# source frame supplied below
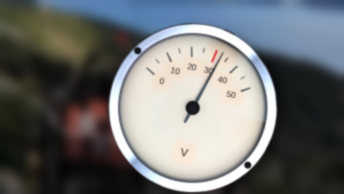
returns value=32.5 unit=V
